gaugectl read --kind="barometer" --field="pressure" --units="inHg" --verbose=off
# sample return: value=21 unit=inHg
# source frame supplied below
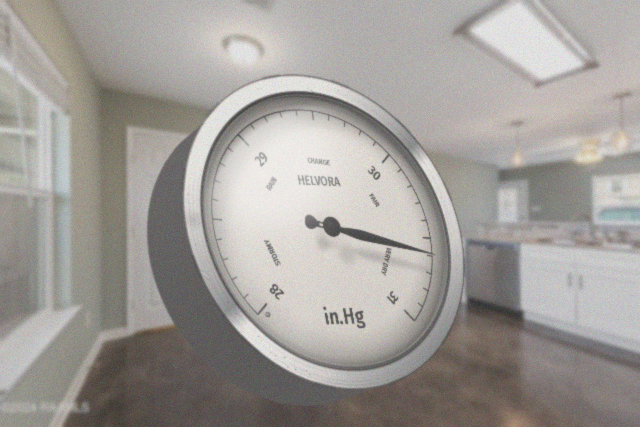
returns value=30.6 unit=inHg
